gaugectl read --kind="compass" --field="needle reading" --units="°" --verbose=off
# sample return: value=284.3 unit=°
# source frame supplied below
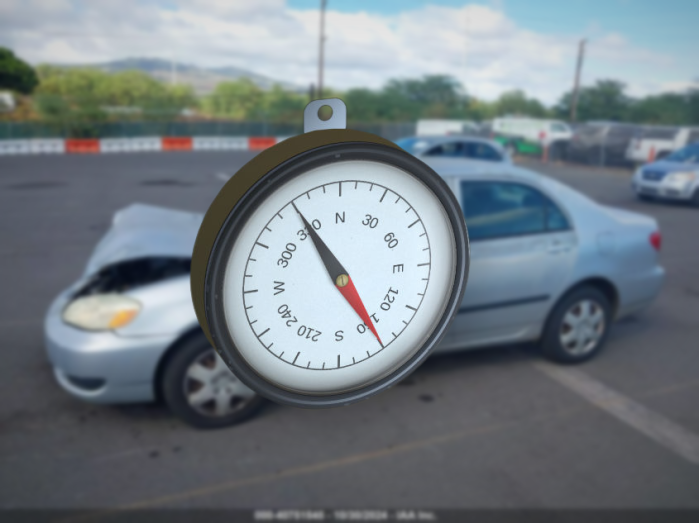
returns value=150 unit=°
